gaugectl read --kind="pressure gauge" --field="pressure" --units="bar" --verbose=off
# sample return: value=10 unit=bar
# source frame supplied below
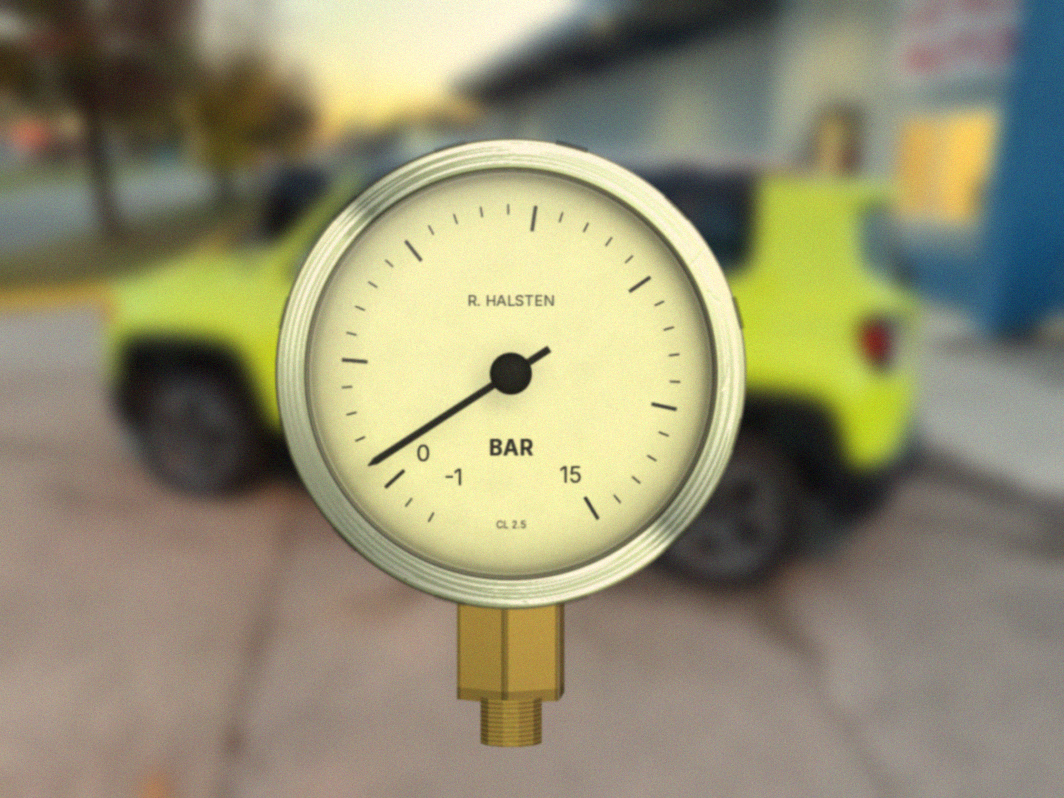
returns value=0.5 unit=bar
